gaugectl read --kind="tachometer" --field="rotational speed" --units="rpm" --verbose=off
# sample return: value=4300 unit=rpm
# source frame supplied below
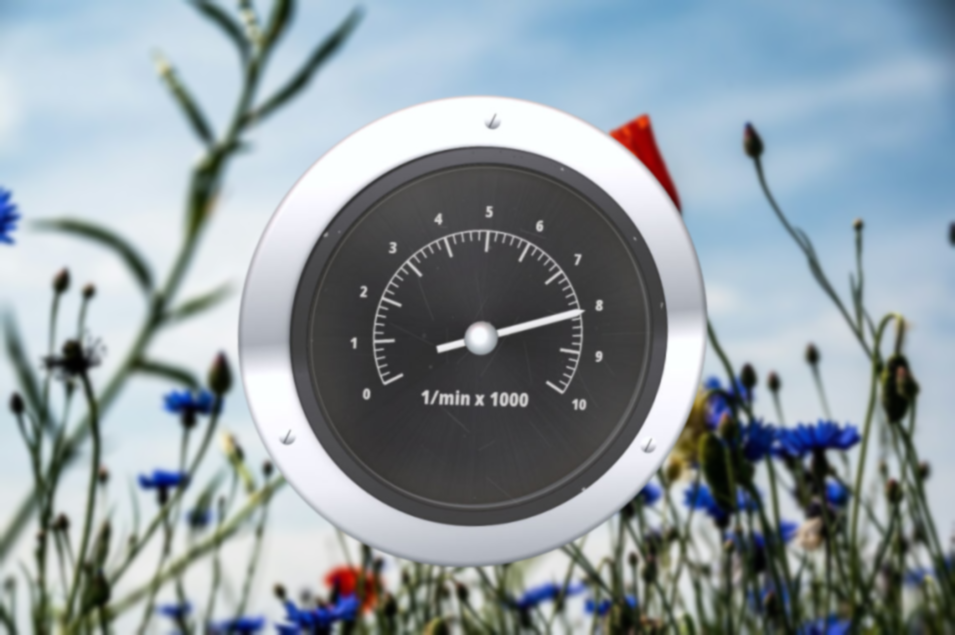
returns value=8000 unit=rpm
